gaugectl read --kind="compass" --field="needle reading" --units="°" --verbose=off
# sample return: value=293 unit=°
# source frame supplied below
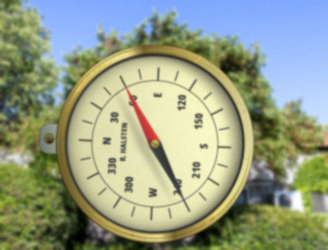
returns value=60 unit=°
